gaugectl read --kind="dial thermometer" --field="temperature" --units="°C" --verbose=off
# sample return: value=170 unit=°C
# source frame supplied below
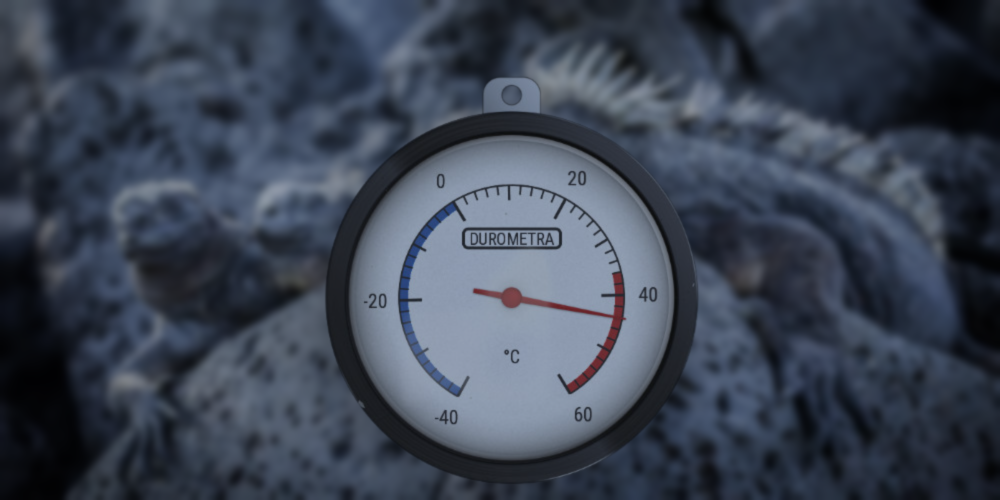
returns value=44 unit=°C
